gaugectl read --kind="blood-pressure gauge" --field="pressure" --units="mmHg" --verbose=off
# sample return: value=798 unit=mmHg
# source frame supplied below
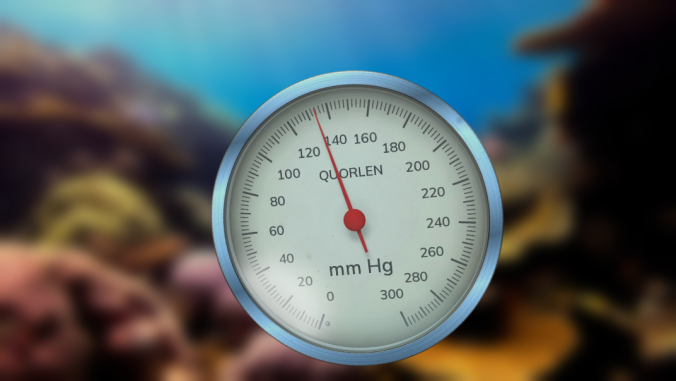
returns value=134 unit=mmHg
